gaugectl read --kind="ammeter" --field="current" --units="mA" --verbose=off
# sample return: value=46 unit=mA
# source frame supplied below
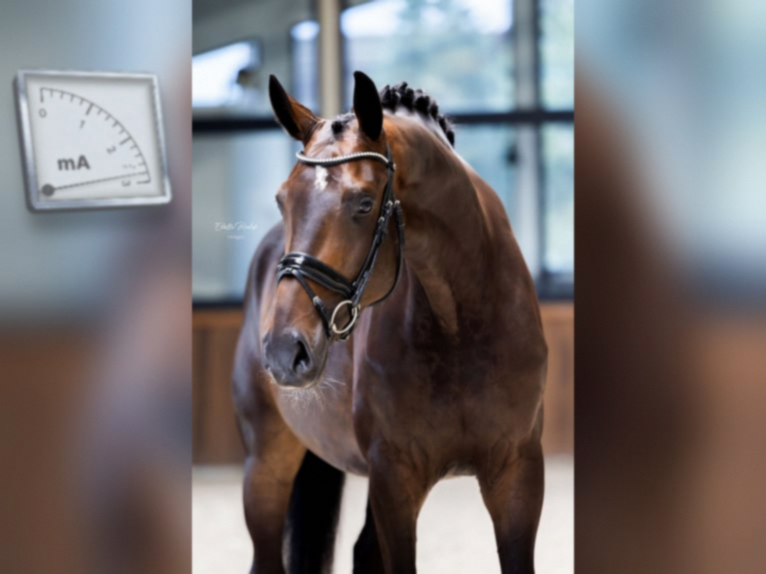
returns value=2.8 unit=mA
